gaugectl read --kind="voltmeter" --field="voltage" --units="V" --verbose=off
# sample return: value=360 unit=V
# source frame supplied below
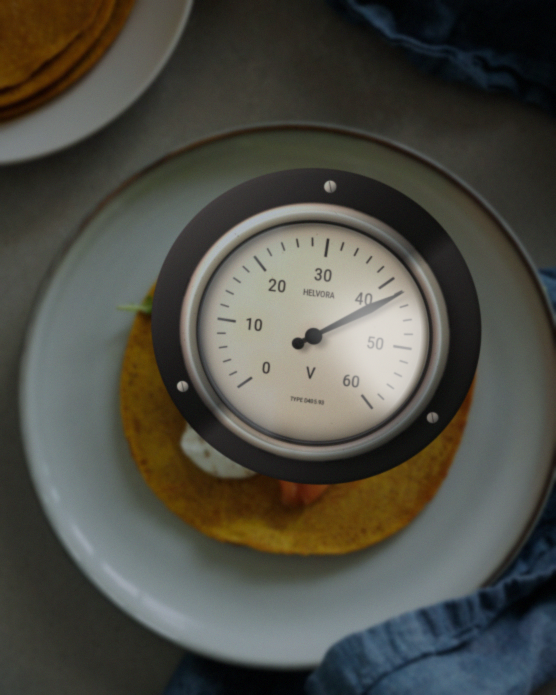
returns value=42 unit=V
